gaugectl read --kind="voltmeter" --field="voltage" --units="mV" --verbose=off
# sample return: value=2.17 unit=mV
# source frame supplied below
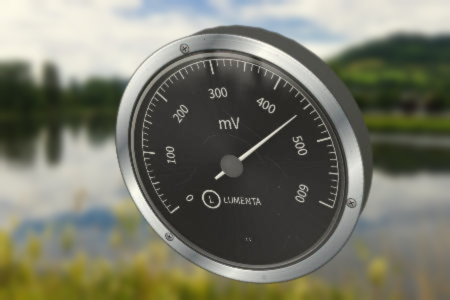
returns value=450 unit=mV
